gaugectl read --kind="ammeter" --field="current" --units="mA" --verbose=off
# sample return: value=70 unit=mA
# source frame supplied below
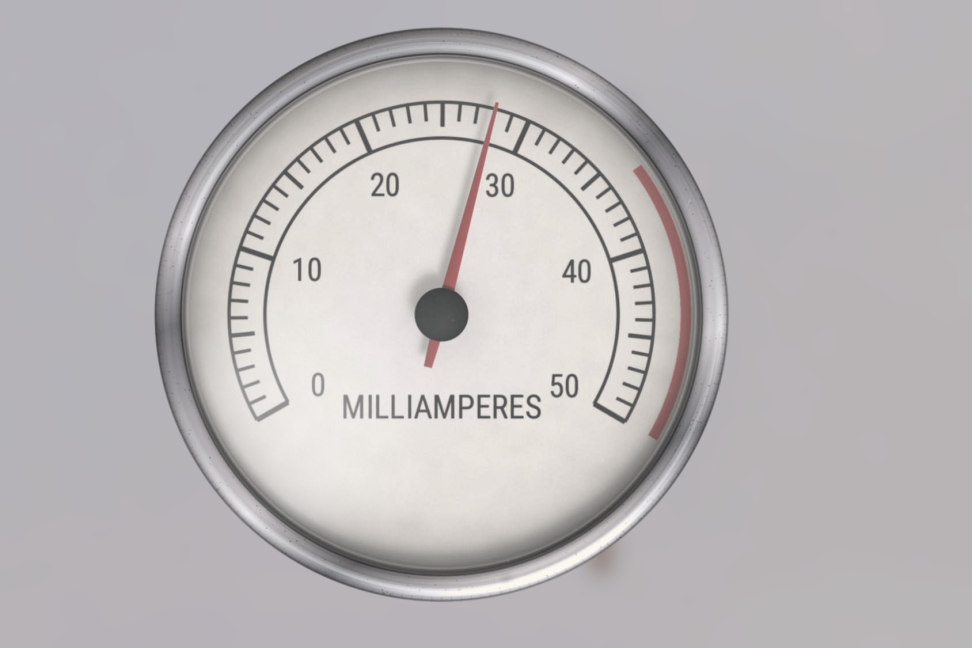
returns value=28 unit=mA
